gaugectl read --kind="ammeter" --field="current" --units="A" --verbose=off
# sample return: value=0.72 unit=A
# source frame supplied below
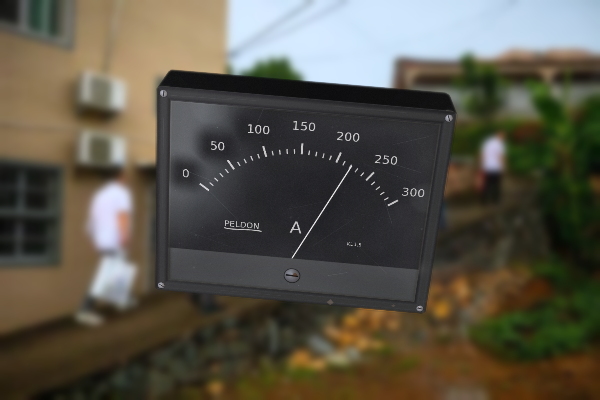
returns value=220 unit=A
